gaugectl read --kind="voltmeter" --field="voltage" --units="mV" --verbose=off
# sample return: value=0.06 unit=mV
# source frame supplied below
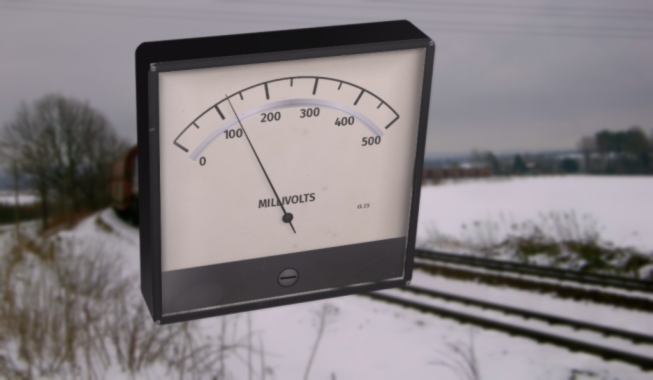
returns value=125 unit=mV
